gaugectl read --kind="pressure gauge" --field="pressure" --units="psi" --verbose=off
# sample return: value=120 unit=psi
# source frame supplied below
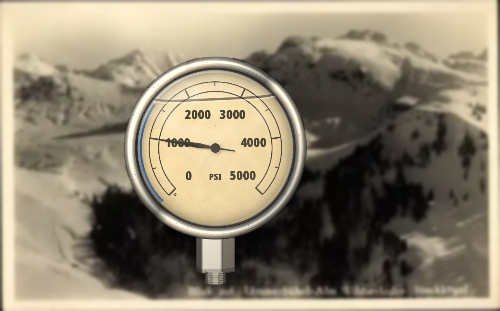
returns value=1000 unit=psi
